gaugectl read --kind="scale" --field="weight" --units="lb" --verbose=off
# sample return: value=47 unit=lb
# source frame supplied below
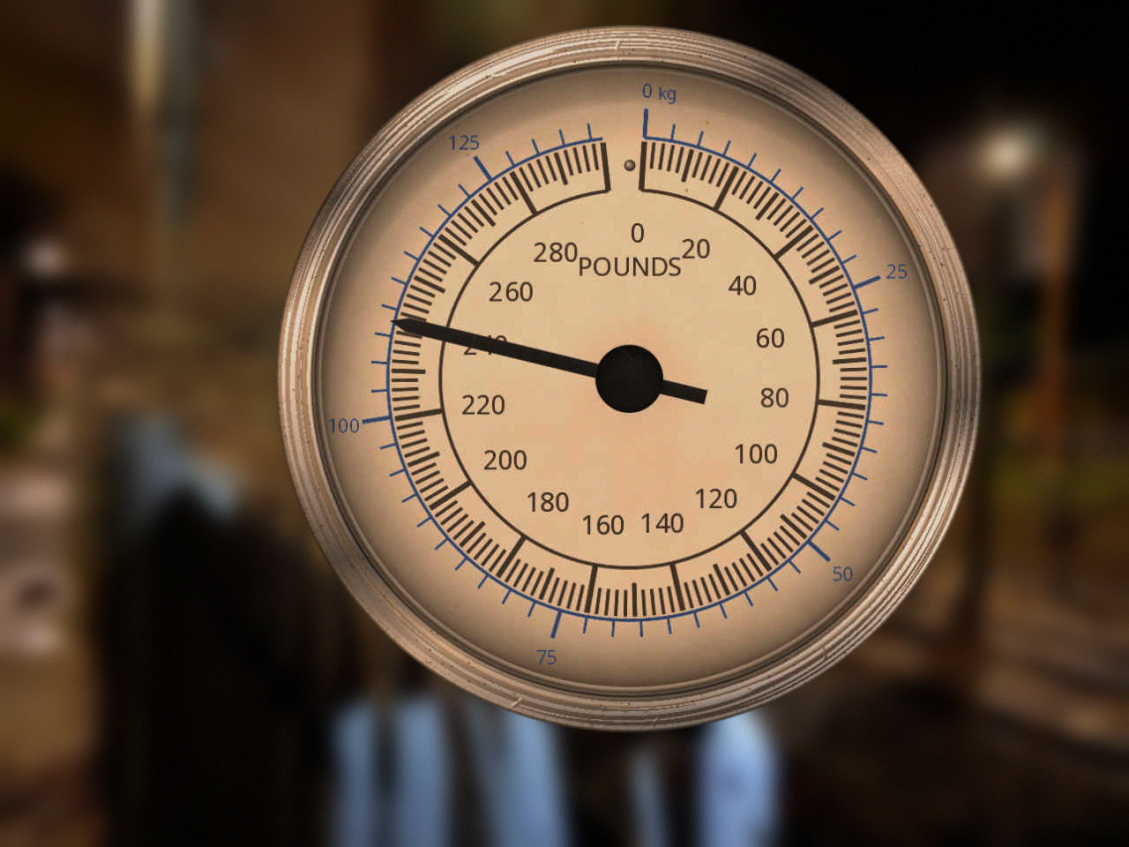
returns value=240 unit=lb
